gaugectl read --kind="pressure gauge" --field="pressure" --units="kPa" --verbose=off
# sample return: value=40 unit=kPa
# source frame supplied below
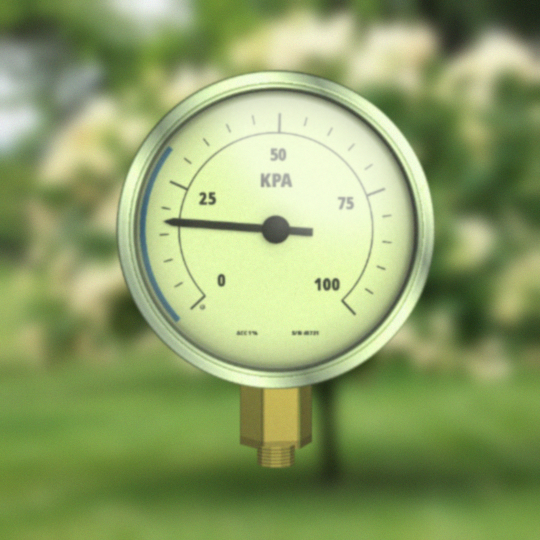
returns value=17.5 unit=kPa
